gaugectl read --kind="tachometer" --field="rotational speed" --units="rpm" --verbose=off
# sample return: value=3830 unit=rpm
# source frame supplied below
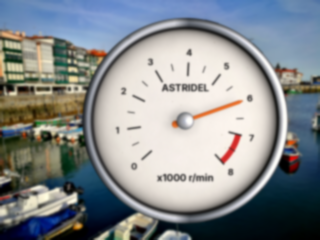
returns value=6000 unit=rpm
